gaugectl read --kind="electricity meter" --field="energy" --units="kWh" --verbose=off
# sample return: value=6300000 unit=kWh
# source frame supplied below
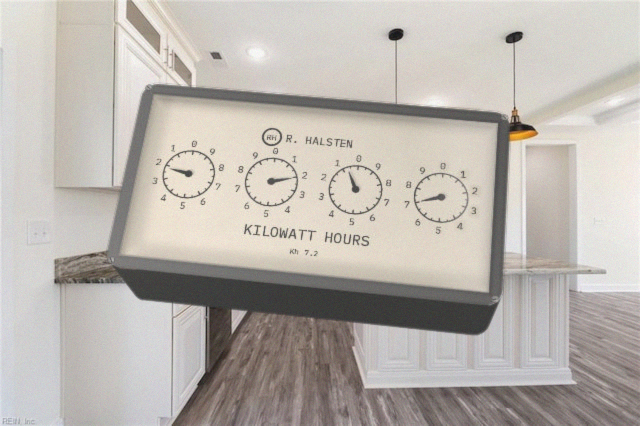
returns value=2207 unit=kWh
